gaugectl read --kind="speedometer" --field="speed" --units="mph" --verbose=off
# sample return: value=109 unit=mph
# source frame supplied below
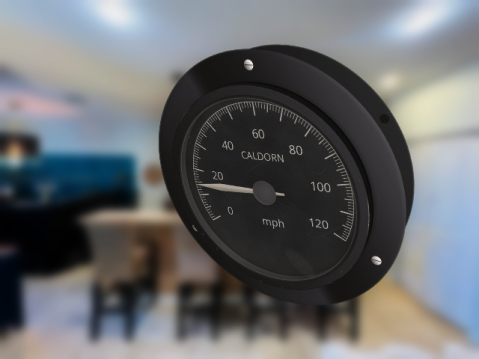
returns value=15 unit=mph
